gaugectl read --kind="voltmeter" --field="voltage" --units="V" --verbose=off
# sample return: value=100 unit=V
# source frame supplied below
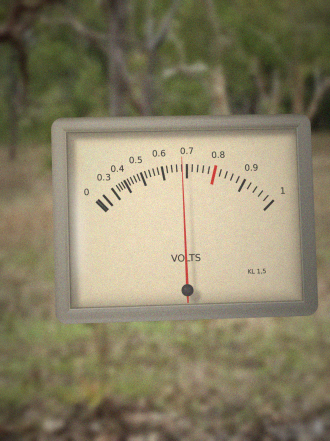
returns value=0.68 unit=V
